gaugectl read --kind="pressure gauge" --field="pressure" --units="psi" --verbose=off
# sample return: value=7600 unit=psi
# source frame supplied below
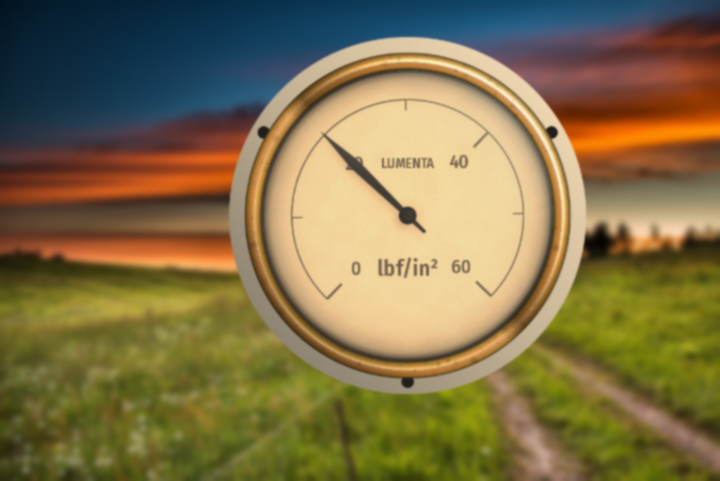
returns value=20 unit=psi
